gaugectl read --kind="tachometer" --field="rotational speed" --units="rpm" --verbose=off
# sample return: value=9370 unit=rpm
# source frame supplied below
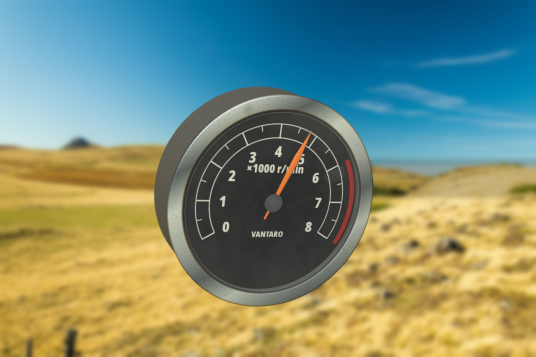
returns value=4750 unit=rpm
